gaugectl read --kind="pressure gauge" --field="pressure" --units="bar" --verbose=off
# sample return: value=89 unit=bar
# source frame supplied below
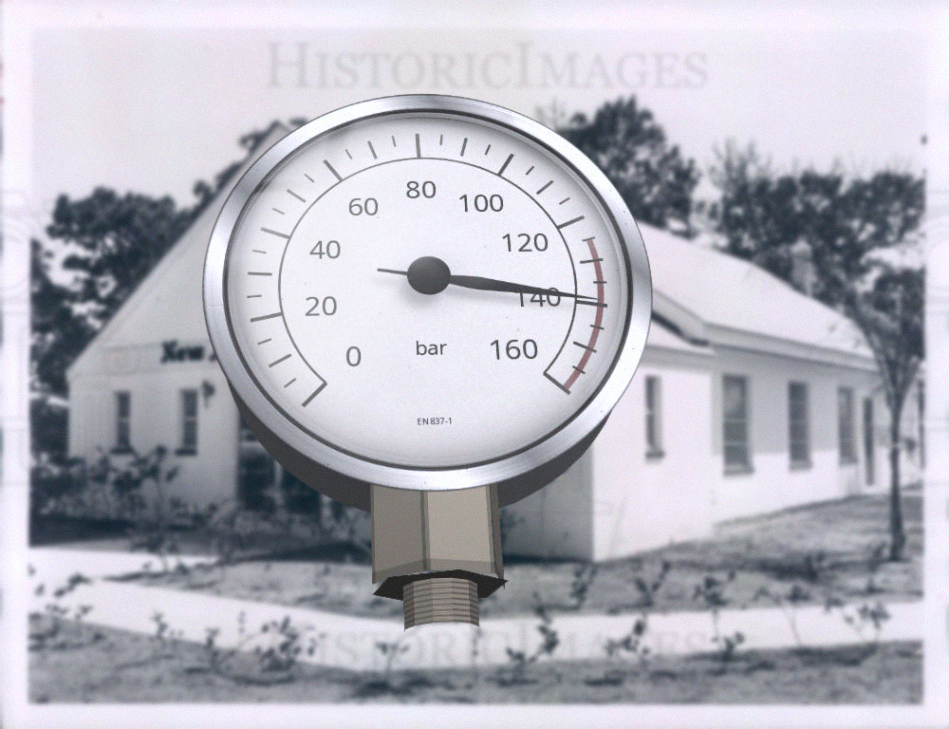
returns value=140 unit=bar
